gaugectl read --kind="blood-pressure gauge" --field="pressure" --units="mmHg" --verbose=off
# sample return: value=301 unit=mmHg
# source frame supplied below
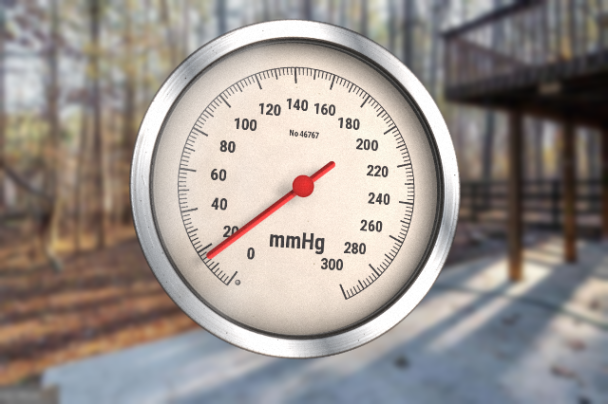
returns value=16 unit=mmHg
